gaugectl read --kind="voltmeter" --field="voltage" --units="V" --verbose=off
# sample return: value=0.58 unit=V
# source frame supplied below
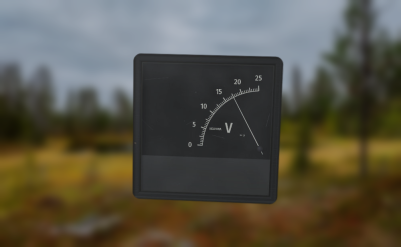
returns value=17.5 unit=V
